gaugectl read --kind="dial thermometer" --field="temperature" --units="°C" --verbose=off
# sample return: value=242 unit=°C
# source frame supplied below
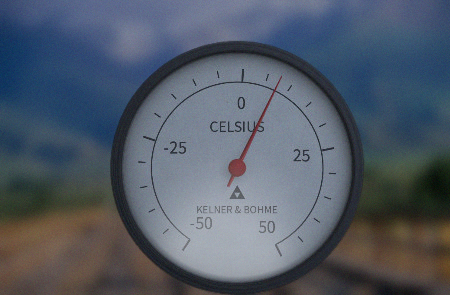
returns value=7.5 unit=°C
